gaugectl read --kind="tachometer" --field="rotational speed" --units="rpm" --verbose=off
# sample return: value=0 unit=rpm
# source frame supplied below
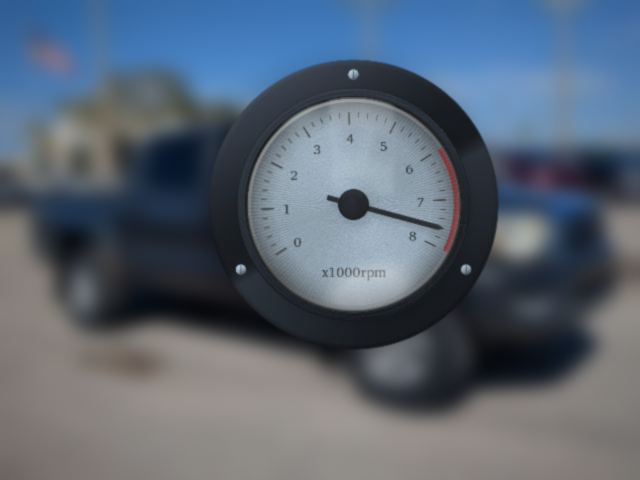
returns value=7600 unit=rpm
